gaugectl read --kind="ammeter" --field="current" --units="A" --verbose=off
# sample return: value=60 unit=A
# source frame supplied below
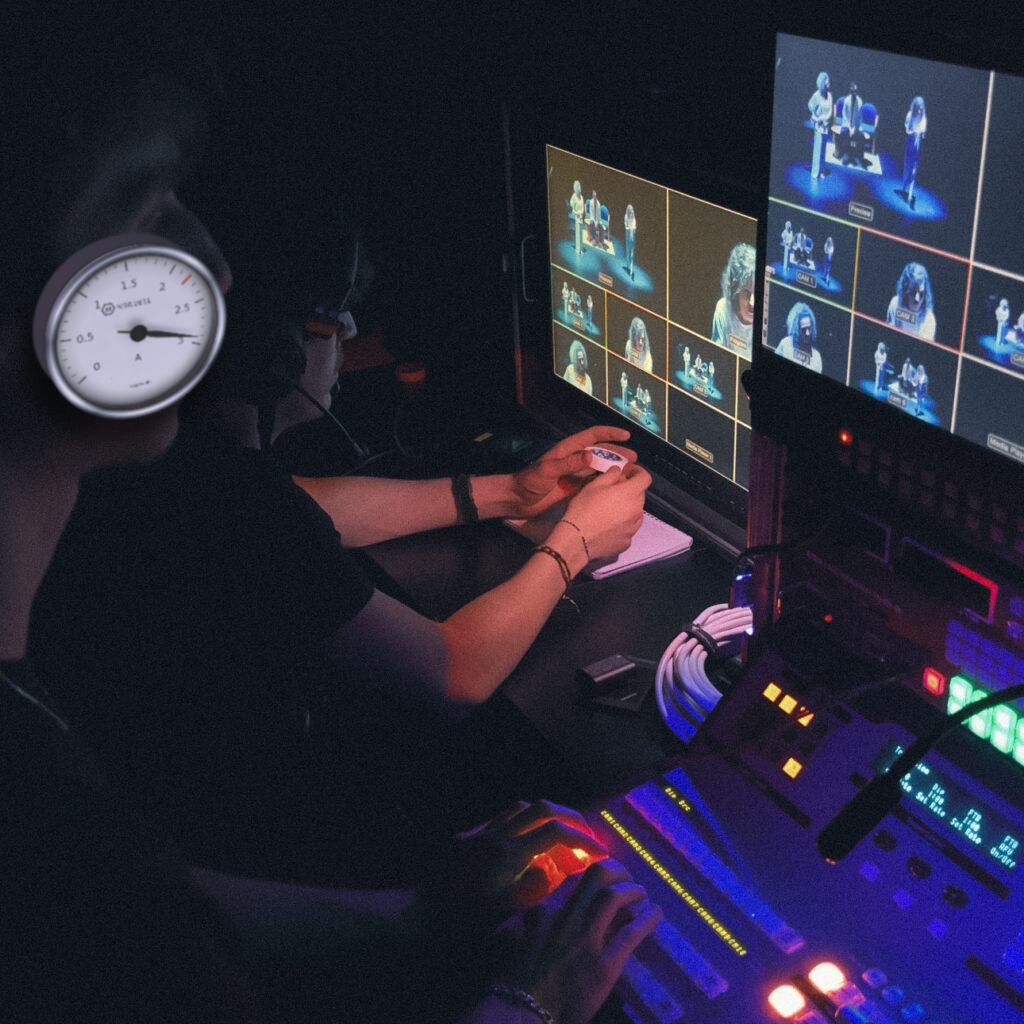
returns value=2.9 unit=A
